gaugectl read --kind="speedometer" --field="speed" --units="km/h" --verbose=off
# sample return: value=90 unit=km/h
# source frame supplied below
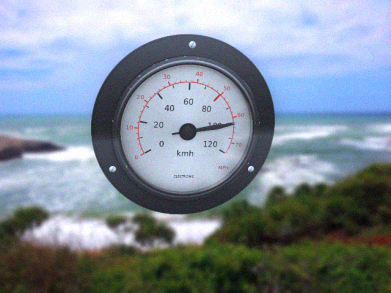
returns value=100 unit=km/h
